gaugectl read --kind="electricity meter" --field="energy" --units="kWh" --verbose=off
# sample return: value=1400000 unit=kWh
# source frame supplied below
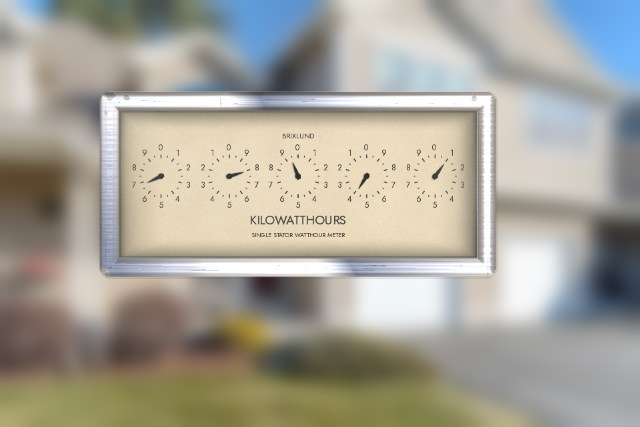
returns value=67941 unit=kWh
